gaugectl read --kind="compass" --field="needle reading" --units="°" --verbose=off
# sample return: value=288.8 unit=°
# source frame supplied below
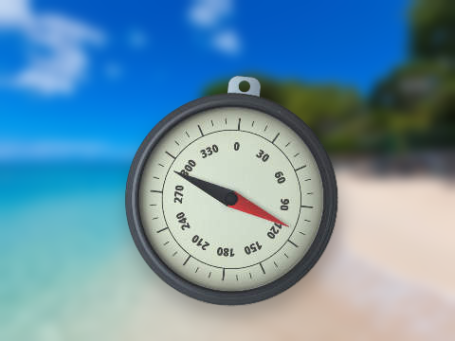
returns value=110 unit=°
